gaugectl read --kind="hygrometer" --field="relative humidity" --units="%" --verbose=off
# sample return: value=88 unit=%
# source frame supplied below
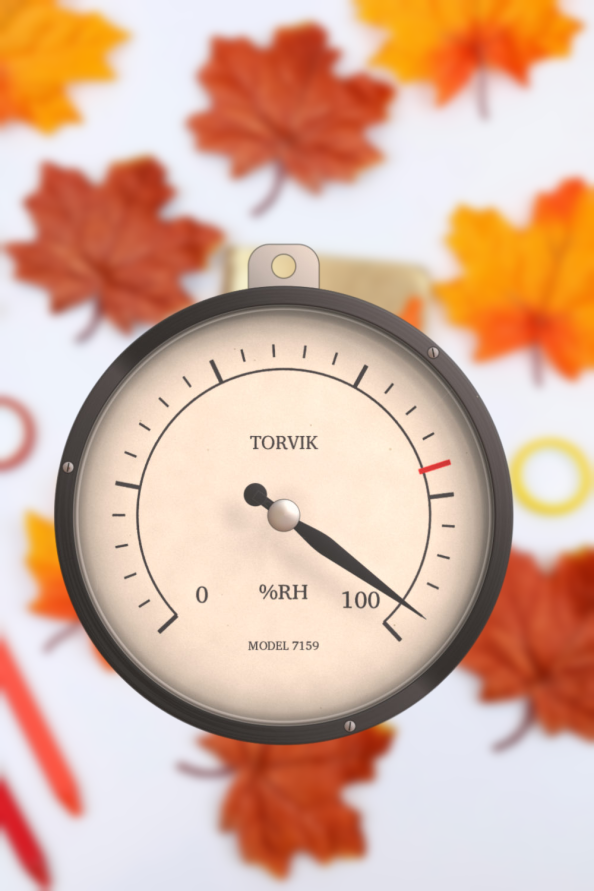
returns value=96 unit=%
